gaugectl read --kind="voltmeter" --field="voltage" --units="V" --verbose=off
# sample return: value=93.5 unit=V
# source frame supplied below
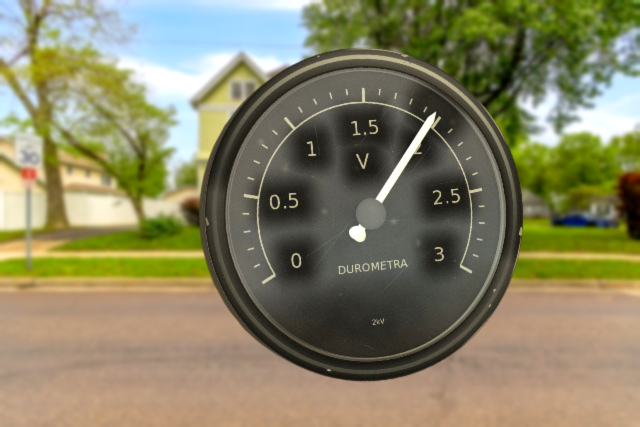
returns value=1.95 unit=V
